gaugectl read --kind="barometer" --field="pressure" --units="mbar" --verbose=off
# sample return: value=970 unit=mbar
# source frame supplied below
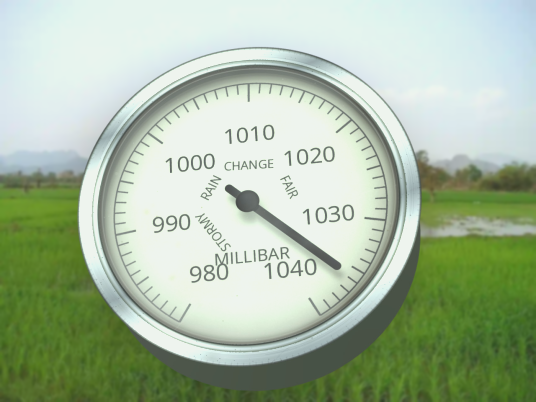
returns value=1036 unit=mbar
